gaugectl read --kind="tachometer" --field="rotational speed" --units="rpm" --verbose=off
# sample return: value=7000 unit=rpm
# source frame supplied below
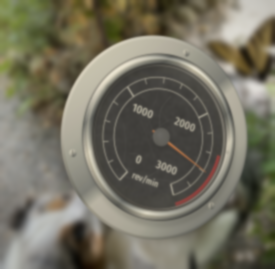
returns value=2600 unit=rpm
